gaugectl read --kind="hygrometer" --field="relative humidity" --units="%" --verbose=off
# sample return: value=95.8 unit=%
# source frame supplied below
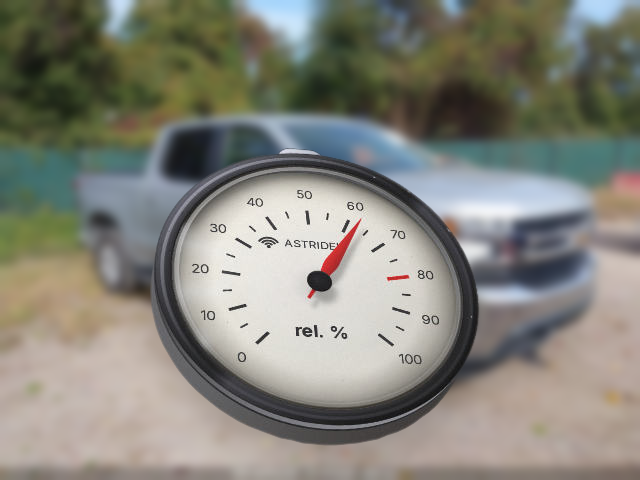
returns value=62.5 unit=%
